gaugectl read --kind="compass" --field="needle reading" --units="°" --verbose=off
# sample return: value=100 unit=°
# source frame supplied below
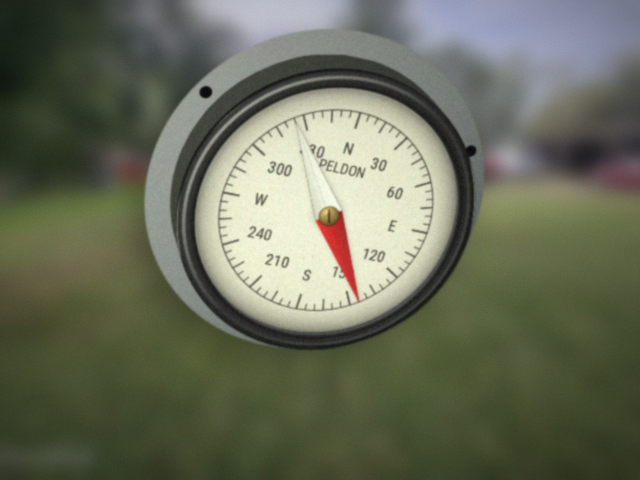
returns value=145 unit=°
